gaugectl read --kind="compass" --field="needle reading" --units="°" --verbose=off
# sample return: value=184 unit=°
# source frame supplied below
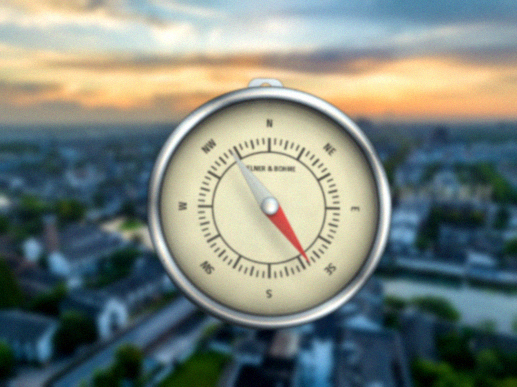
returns value=145 unit=°
